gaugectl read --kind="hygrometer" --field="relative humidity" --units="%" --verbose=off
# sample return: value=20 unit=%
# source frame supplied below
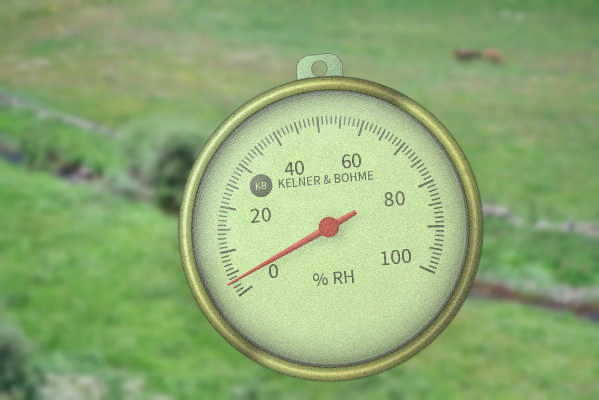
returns value=3 unit=%
